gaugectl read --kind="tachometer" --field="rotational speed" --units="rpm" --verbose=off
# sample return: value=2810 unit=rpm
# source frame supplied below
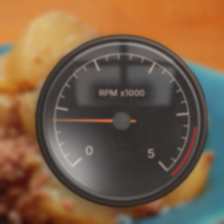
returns value=800 unit=rpm
